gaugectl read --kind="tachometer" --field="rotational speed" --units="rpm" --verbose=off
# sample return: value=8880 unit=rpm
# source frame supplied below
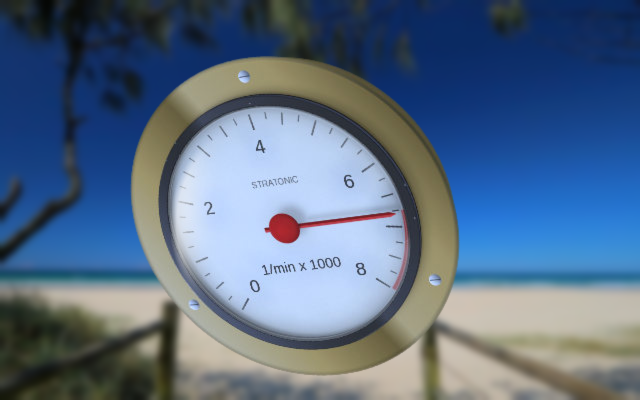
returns value=6750 unit=rpm
